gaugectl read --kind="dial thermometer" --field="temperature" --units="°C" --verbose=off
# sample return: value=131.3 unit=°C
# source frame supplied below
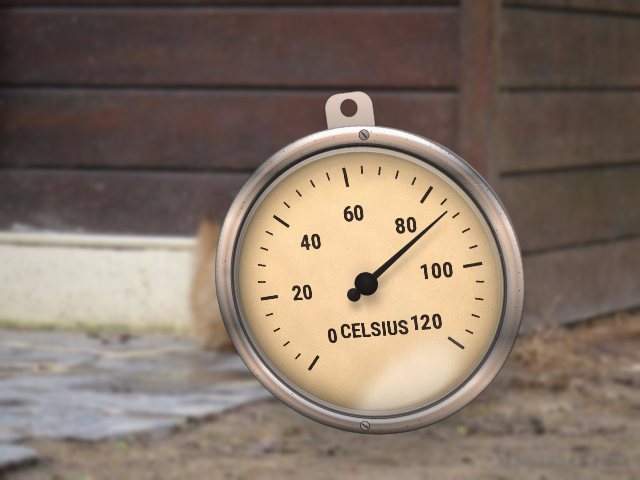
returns value=86 unit=°C
